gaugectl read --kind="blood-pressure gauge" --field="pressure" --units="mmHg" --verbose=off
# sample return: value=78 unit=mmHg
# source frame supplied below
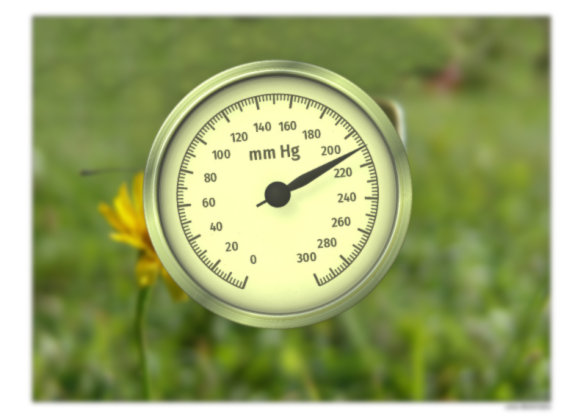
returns value=210 unit=mmHg
